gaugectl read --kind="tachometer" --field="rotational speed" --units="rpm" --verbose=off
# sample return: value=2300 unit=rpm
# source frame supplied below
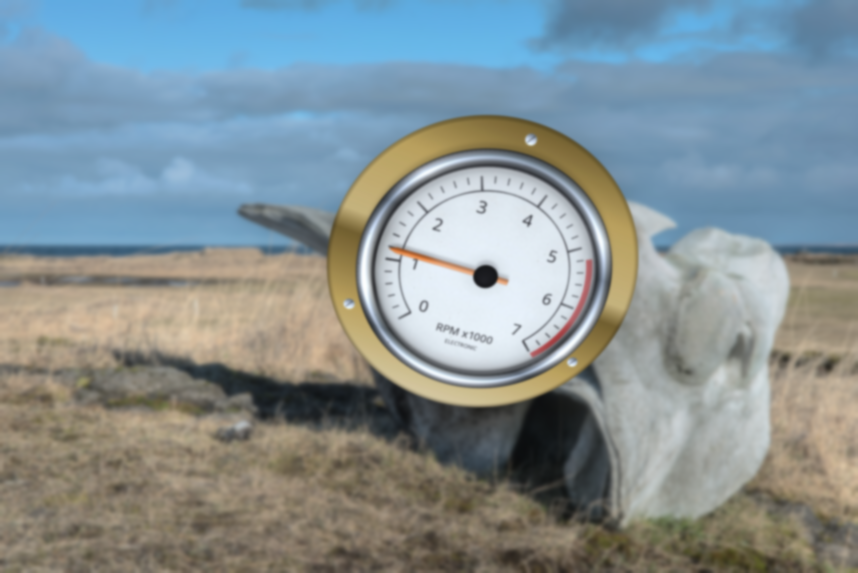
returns value=1200 unit=rpm
